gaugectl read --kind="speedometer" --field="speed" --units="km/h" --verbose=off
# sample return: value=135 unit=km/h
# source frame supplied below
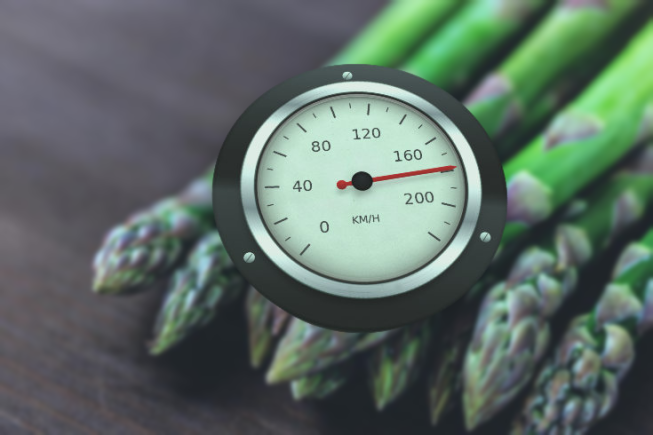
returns value=180 unit=km/h
